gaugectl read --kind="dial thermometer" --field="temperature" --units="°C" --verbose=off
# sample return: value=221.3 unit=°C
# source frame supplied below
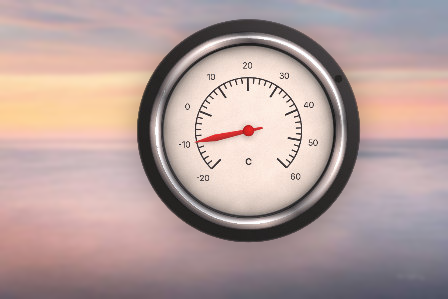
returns value=-10 unit=°C
